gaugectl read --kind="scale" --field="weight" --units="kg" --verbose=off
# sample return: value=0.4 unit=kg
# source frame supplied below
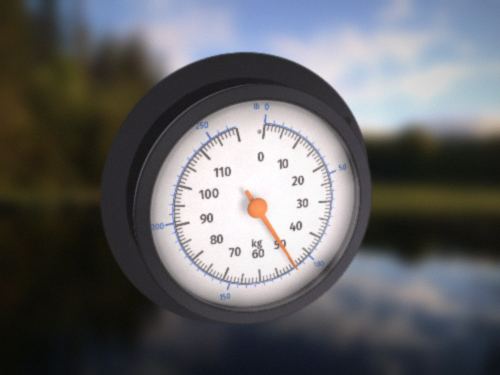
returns value=50 unit=kg
